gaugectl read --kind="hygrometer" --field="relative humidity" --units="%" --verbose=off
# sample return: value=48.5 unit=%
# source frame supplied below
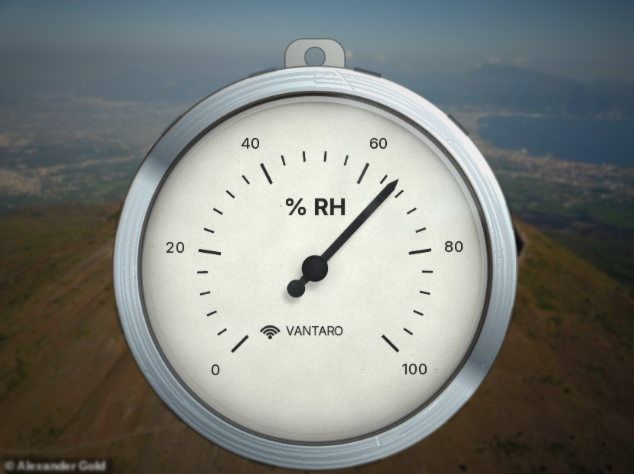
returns value=66 unit=%
